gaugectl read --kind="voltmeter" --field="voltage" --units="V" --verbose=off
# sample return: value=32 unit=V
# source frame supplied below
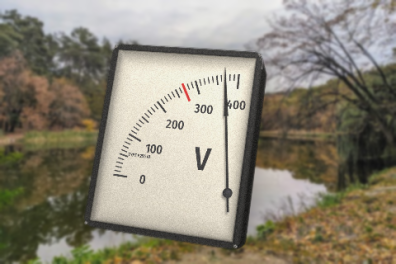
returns value=370 unit=V
